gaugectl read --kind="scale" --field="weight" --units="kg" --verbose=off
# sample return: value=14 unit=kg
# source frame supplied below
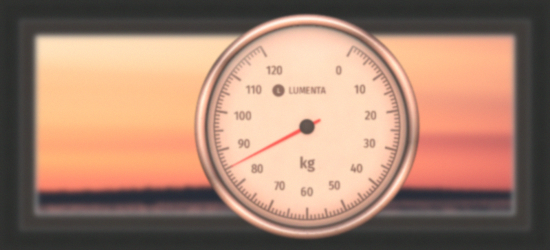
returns value=85 unit=kg
